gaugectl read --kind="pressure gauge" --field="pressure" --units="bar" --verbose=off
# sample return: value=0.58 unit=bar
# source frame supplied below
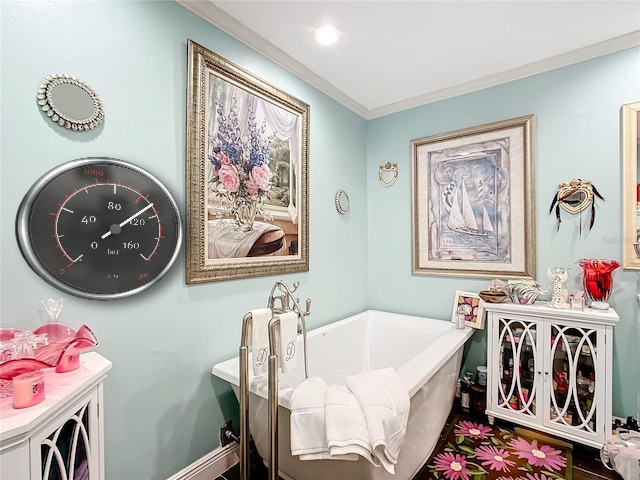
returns value=110 unit=bar
